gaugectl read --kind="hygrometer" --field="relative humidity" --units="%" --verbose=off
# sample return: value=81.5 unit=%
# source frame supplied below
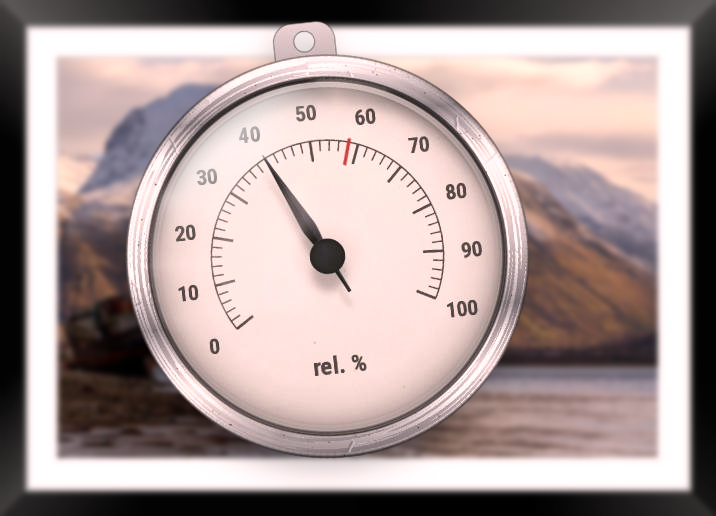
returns value=40 unit=%
